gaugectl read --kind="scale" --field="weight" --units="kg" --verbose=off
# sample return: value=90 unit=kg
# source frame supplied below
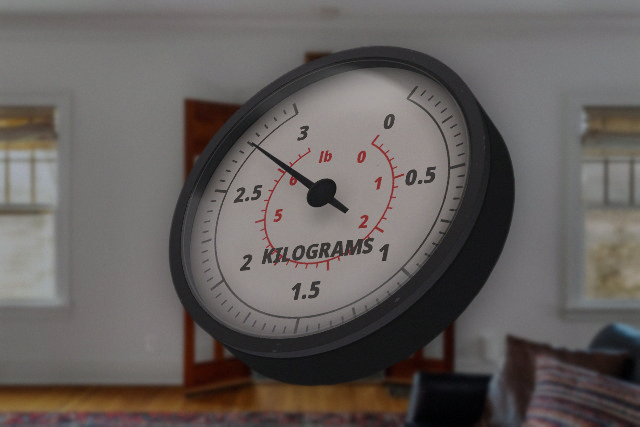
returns value=2.75 unit=kg
